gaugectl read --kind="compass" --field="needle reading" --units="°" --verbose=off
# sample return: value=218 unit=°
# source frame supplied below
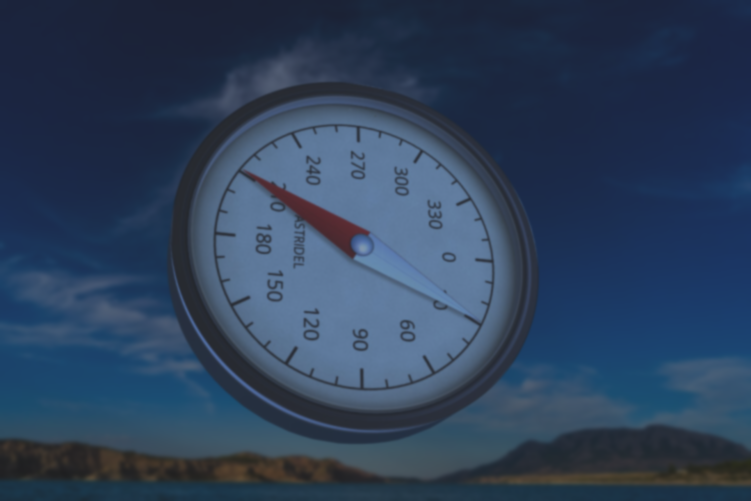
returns value=210 unit=°
